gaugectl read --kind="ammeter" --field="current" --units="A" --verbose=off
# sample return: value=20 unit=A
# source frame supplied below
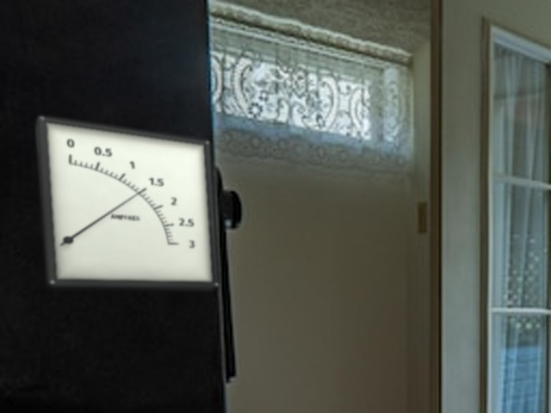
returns value=1.5 unit=A
